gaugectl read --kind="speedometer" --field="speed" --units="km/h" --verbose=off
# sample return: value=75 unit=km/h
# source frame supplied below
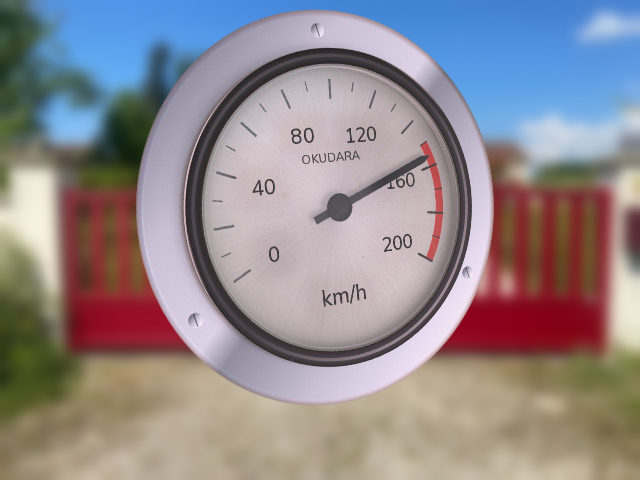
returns value=155 unit=km/h
